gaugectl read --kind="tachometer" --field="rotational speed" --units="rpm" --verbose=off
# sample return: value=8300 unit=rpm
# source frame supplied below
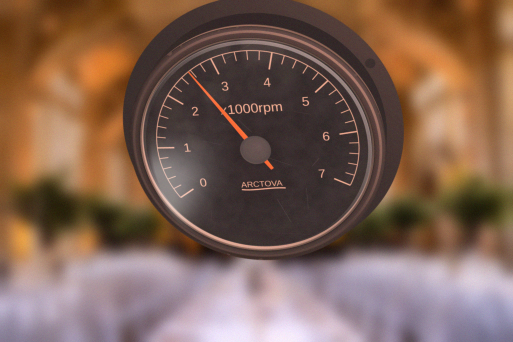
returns value=2600 unit=rpm
